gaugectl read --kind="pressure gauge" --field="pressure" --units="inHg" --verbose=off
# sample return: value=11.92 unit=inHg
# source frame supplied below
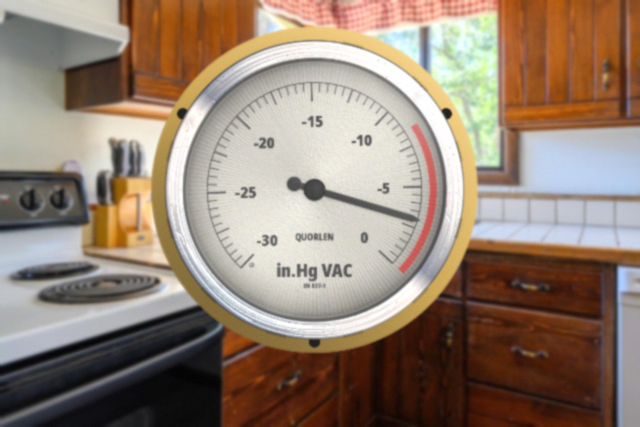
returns value=-3 unit=inHg
